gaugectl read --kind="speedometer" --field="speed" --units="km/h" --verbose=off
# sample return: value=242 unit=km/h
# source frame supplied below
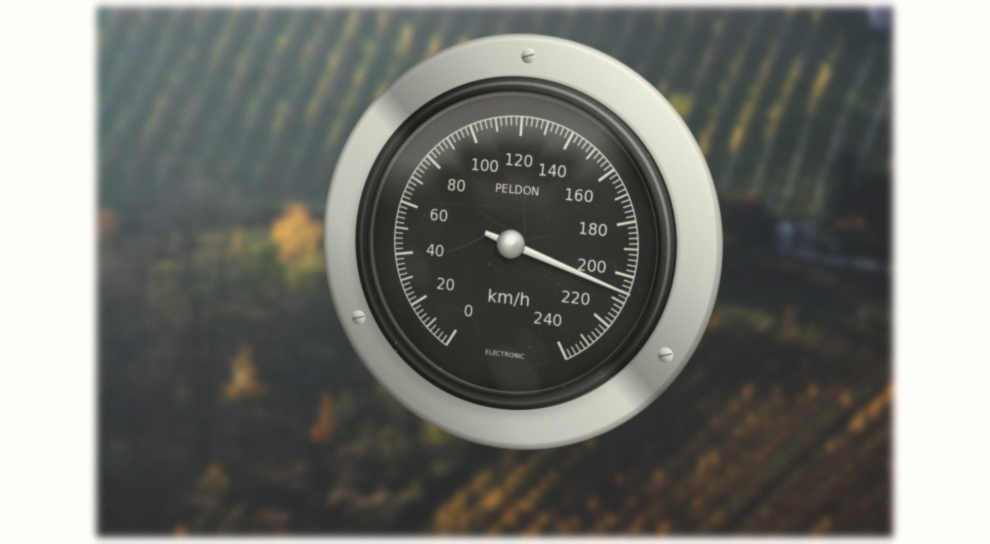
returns value=206 unit=km/h
